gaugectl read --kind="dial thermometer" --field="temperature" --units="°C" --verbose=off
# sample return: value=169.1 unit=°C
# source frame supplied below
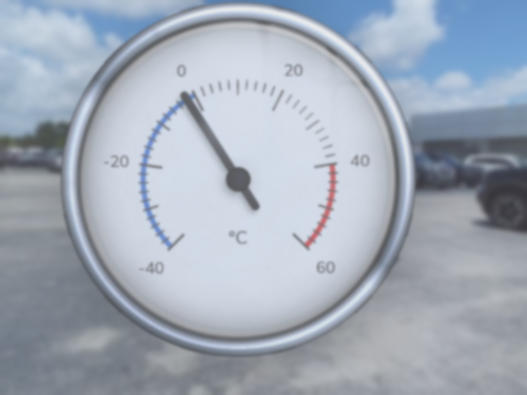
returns value=-2 unit=°C
